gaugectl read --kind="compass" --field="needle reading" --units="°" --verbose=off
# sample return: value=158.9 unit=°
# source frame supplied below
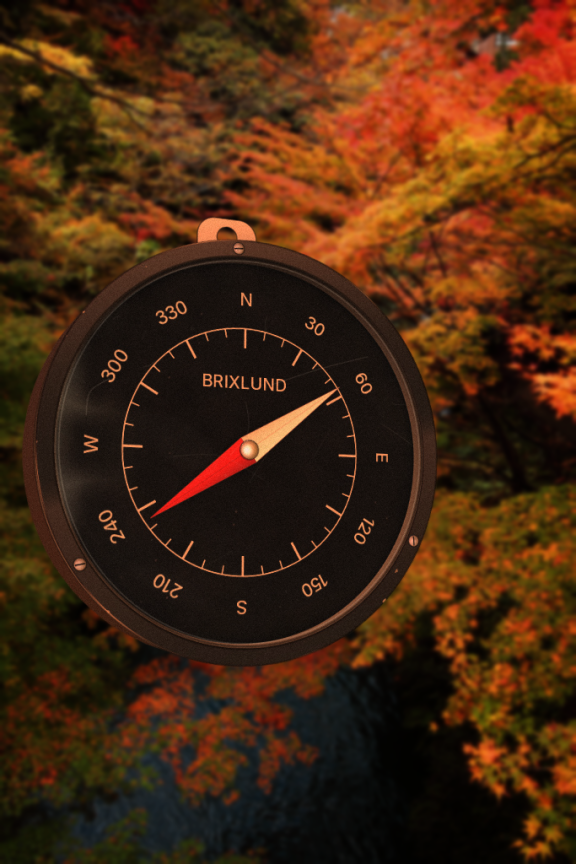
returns value=235 unit=°
